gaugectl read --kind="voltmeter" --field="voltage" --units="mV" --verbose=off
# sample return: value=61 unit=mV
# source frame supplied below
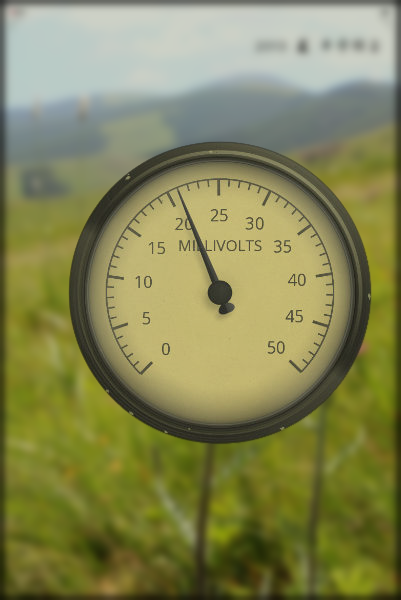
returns value=21 unit=mV
